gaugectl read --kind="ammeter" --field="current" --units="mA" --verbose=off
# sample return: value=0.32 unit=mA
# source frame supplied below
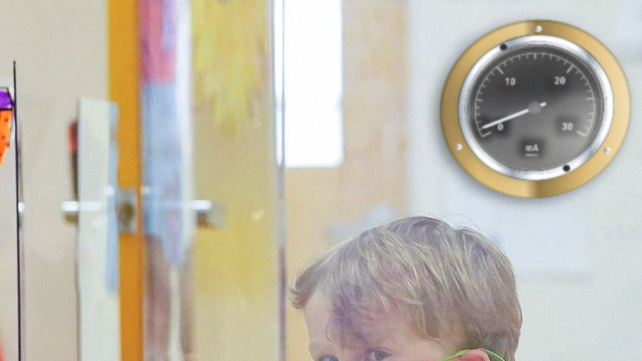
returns value=1 unit=mA
